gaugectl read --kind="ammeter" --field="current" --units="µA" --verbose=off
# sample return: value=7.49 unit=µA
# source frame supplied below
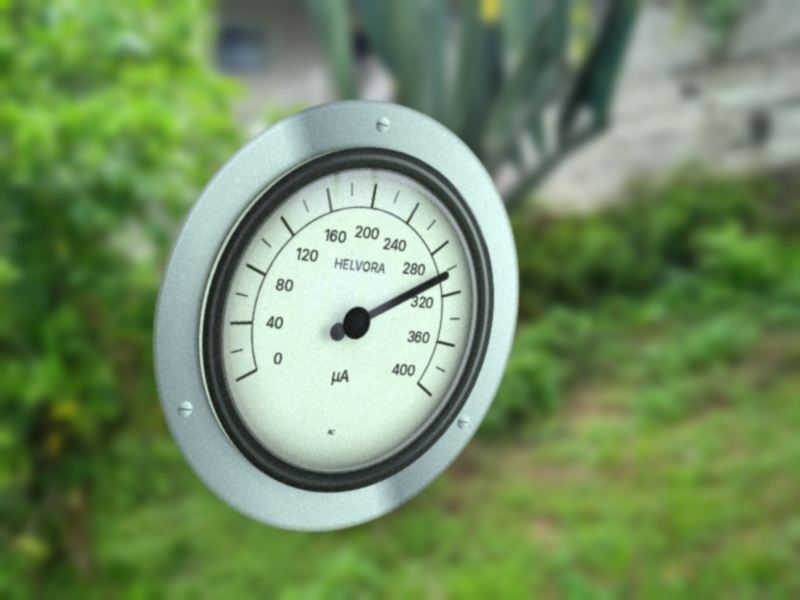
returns value=300 unit=µA
